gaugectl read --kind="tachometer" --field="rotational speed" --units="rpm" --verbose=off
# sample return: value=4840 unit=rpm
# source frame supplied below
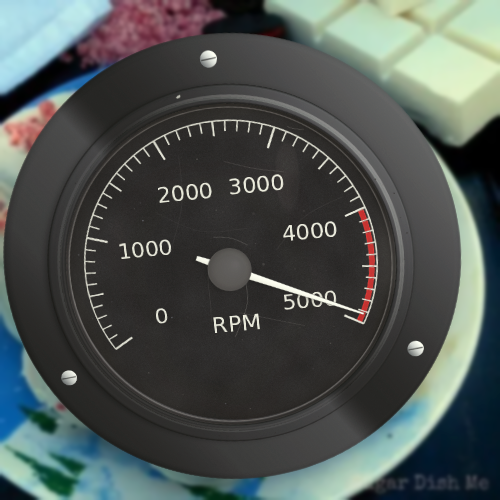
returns value=4900 unit=rpm
